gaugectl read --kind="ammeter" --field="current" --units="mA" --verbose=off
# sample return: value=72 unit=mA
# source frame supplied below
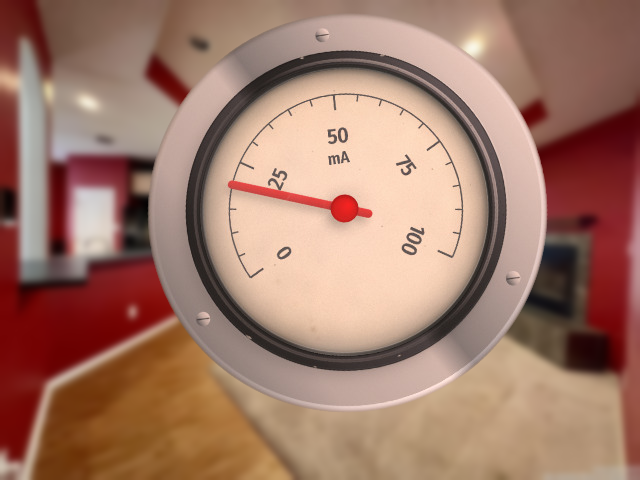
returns value=20 unit=mA
